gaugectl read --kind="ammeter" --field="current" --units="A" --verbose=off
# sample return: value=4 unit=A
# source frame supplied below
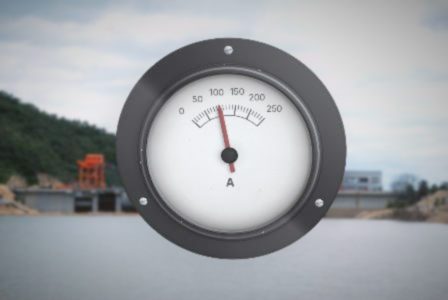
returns value=100 unit=A
